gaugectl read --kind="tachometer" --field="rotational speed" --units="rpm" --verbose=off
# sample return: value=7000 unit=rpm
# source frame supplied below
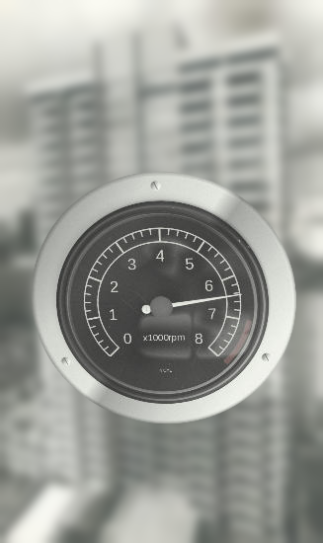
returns value=6400 unit=rpm
